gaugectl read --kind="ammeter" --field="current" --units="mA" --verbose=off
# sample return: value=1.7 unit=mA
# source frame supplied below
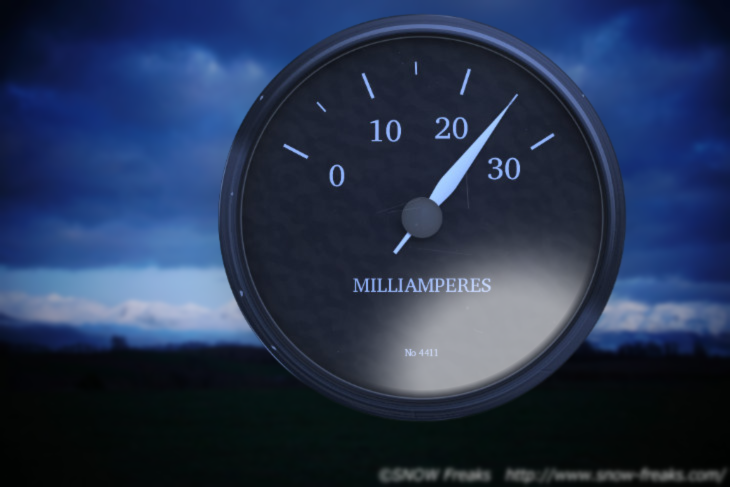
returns value=25 unit=mA
